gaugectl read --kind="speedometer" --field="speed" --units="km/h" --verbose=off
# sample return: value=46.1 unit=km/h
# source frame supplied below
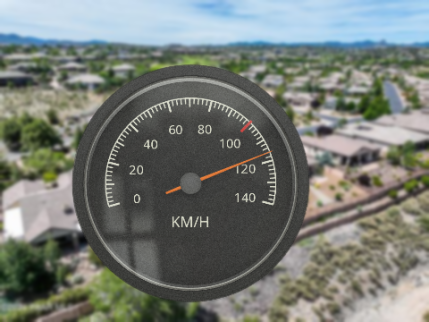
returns value=116 unit=km/h
